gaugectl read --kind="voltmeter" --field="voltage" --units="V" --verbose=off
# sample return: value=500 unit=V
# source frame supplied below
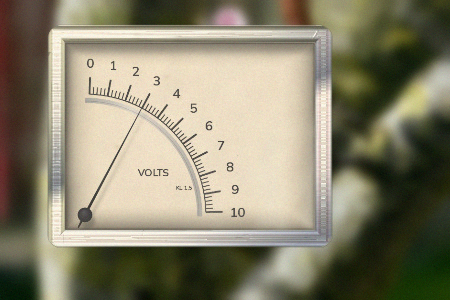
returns value=3 unit=V
